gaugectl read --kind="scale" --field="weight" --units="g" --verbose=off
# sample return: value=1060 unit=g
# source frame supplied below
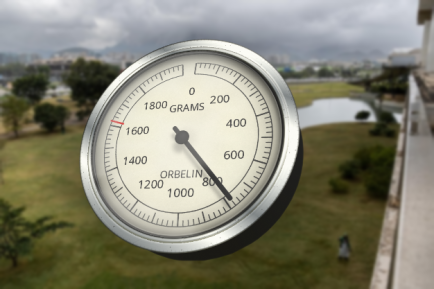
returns value=780 unit=g
